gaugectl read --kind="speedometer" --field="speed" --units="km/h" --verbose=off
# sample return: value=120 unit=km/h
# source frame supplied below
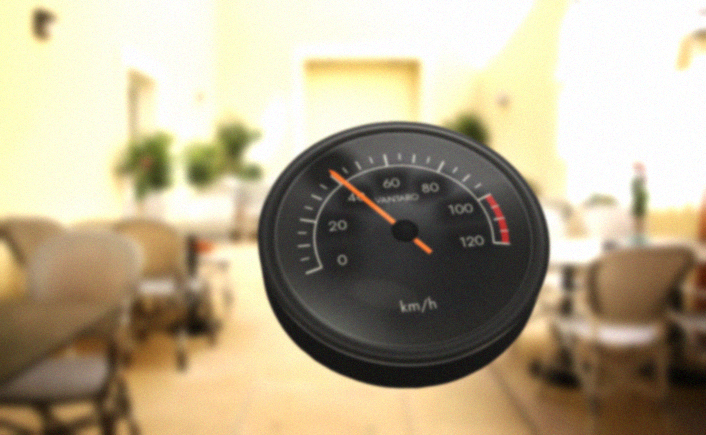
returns value=40 unit=km/h
